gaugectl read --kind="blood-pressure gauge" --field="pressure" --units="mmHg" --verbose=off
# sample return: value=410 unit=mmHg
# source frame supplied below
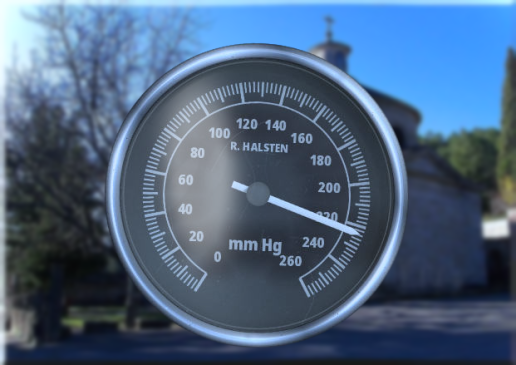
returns value=224 unit=mmHg
